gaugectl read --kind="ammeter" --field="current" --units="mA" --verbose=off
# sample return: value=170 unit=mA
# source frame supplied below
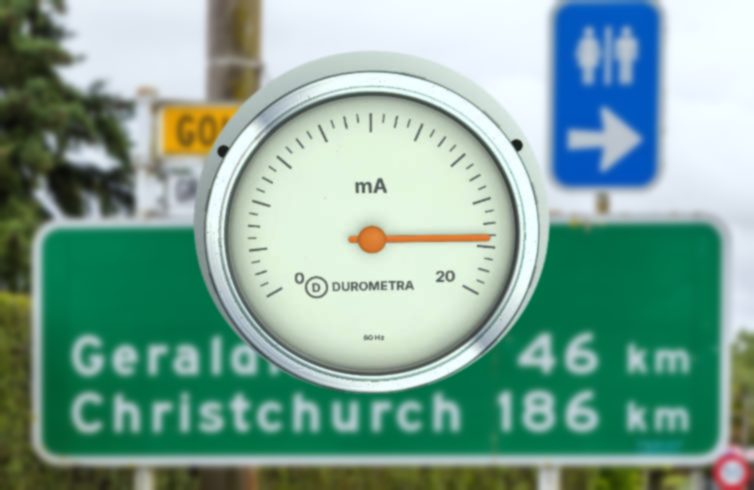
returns value=17.5 unit=mA
